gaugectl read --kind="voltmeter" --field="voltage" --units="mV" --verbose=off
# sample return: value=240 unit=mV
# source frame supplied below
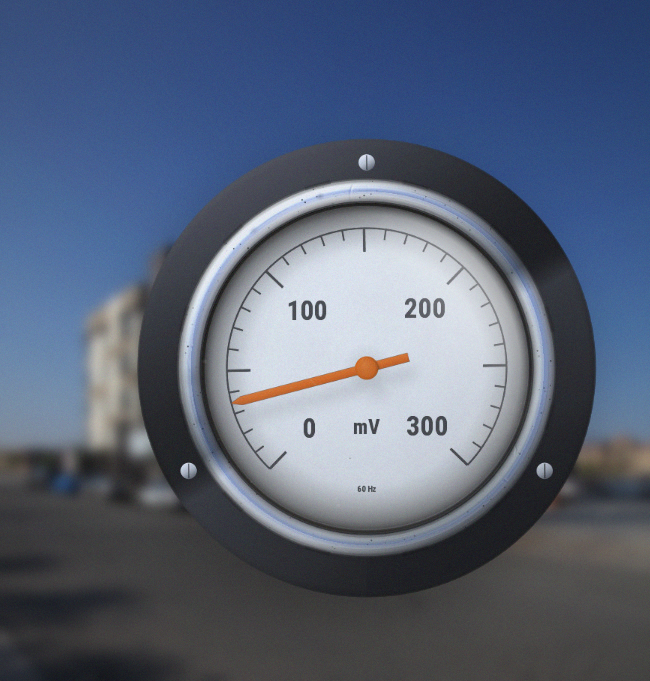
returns value=35 unit=mV
